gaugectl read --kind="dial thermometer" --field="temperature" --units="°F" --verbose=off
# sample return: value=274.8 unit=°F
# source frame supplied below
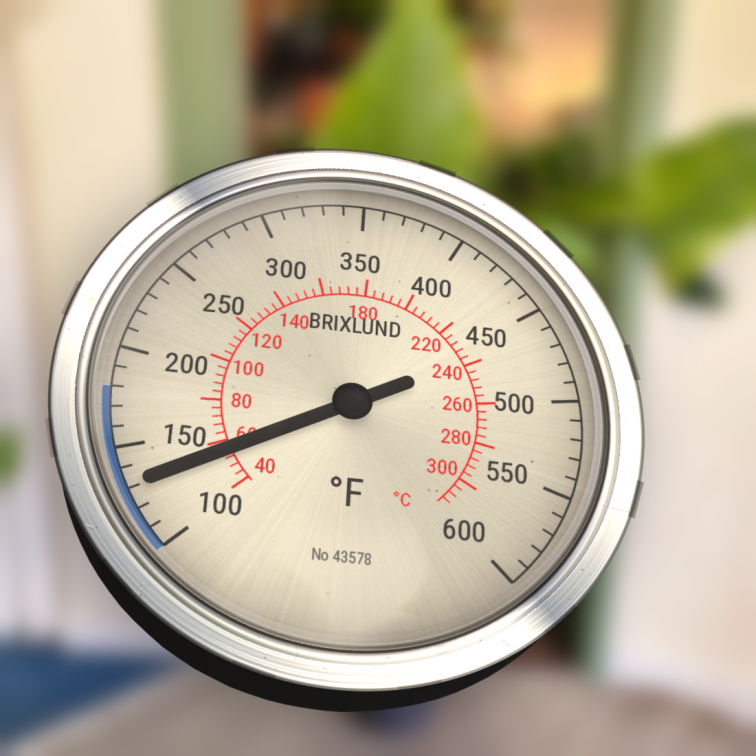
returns value=130 unit=°F
